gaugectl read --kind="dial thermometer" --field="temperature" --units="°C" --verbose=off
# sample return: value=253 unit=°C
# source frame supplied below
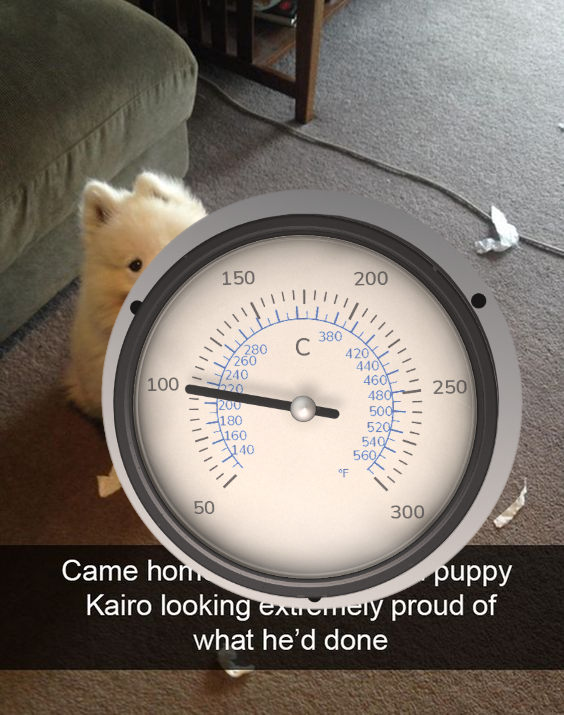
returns value=100 unit=°C
